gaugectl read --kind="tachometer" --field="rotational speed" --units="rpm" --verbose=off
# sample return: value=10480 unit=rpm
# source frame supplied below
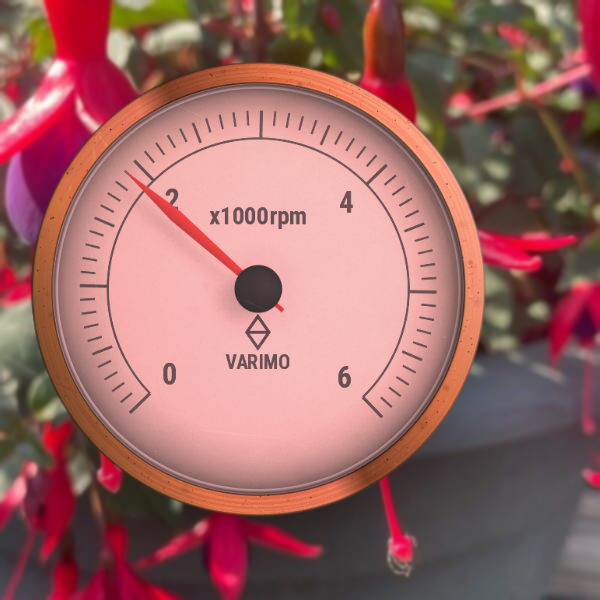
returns value=1900 unit=rpm
